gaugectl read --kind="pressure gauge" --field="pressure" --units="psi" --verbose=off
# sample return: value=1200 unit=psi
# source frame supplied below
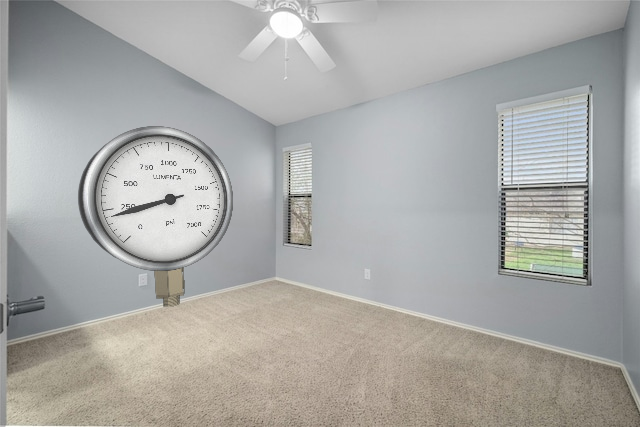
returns value=200 unit=psi
